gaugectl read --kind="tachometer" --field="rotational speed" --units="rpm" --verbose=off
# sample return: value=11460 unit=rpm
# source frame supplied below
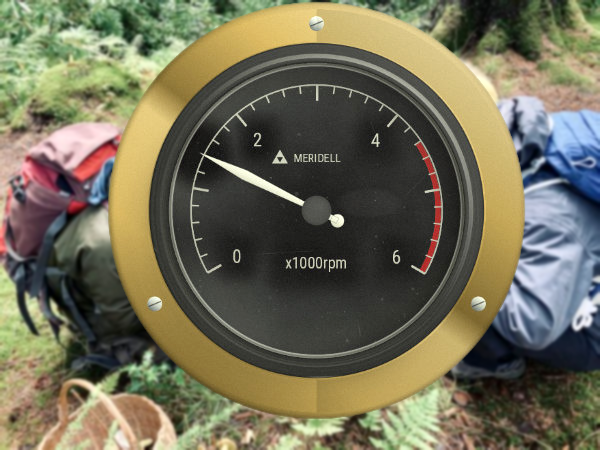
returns value=1400 unit=rpm
